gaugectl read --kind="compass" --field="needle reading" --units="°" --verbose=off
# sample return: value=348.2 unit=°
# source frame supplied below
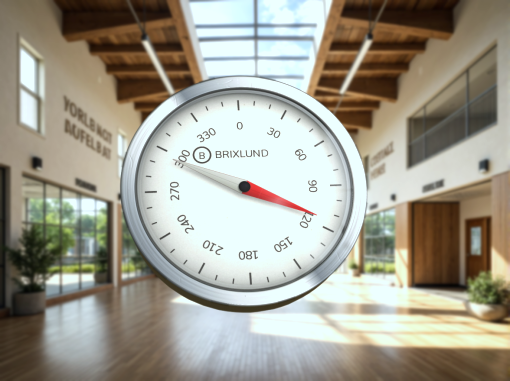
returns value=115 unit=°
